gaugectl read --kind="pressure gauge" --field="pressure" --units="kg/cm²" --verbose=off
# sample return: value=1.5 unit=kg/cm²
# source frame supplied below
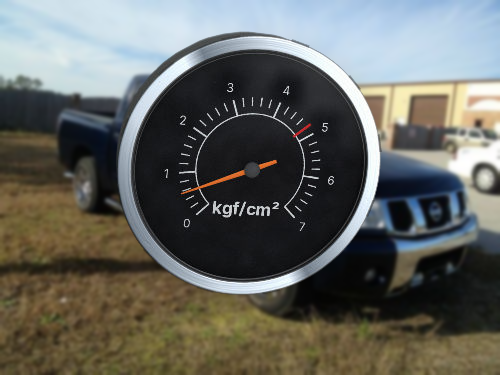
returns value=0.6 unit=kg/cm²
